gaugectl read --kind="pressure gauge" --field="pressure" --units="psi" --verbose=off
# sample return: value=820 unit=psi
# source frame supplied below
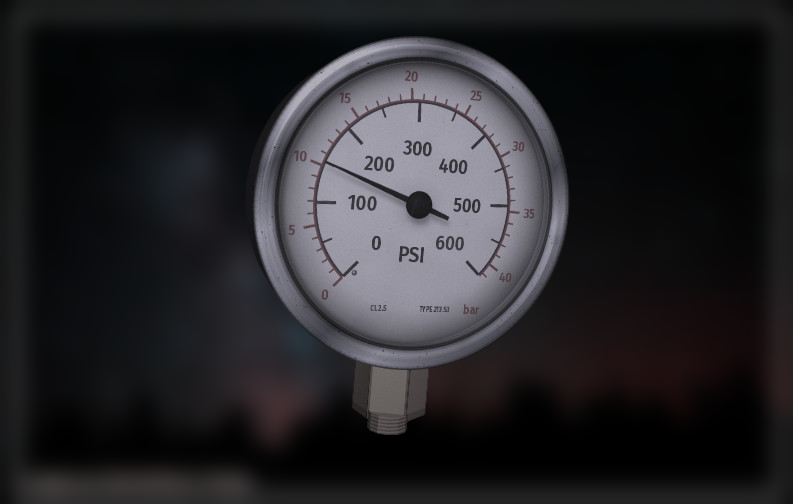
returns value=150 unit=psi
